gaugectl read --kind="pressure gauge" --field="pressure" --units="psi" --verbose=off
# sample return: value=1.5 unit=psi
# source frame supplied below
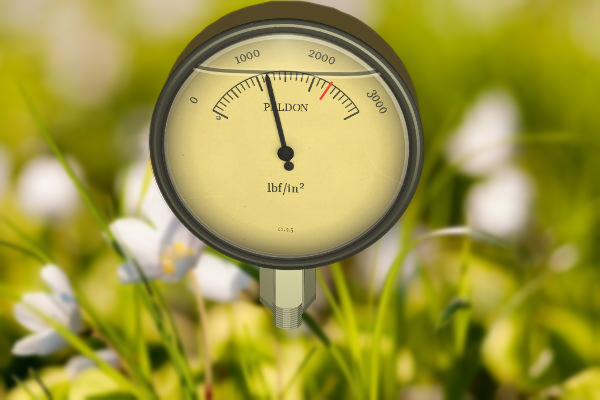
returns value=1200 unit=psi
